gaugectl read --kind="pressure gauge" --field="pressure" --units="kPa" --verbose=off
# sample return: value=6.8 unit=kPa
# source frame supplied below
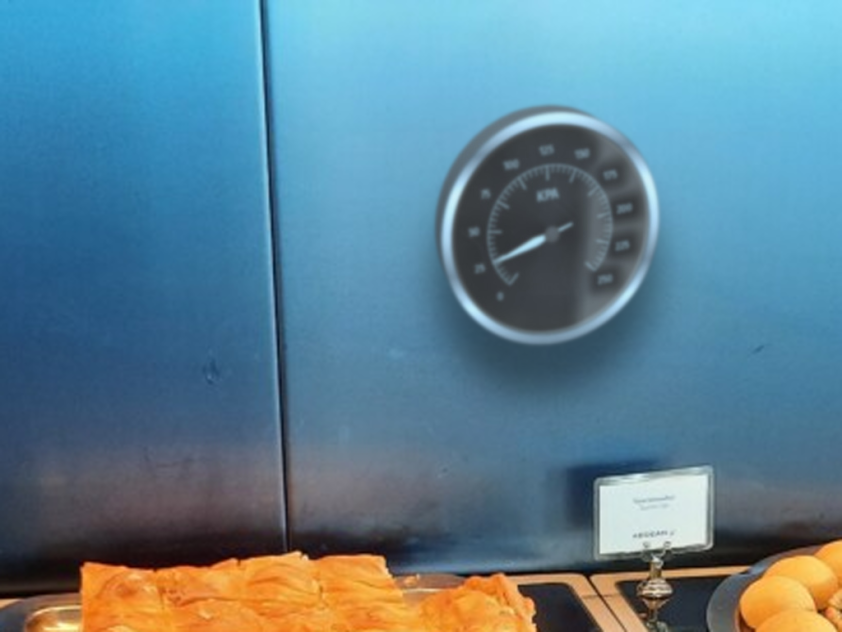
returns value=25 unit=kPa
